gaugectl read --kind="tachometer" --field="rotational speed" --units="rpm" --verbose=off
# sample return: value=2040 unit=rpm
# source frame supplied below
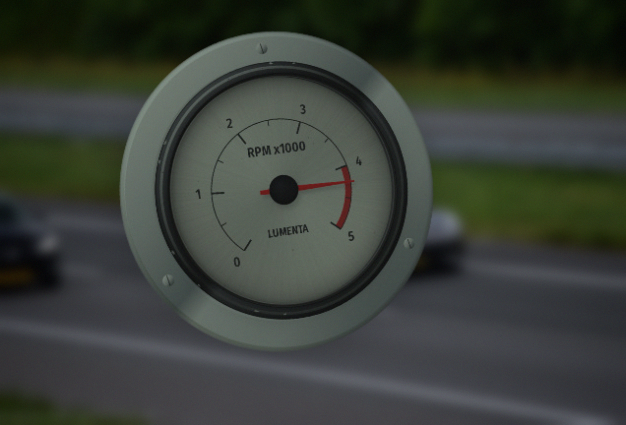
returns value=4250 unit=rpm
